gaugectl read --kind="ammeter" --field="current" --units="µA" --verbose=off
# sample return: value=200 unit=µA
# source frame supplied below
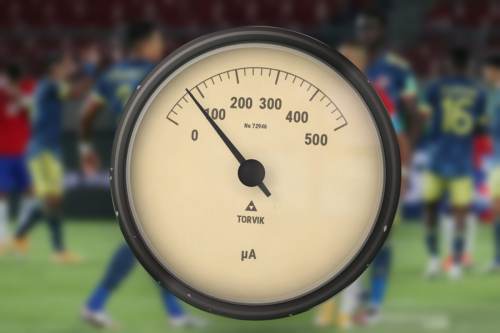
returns value=80 unit=µA
